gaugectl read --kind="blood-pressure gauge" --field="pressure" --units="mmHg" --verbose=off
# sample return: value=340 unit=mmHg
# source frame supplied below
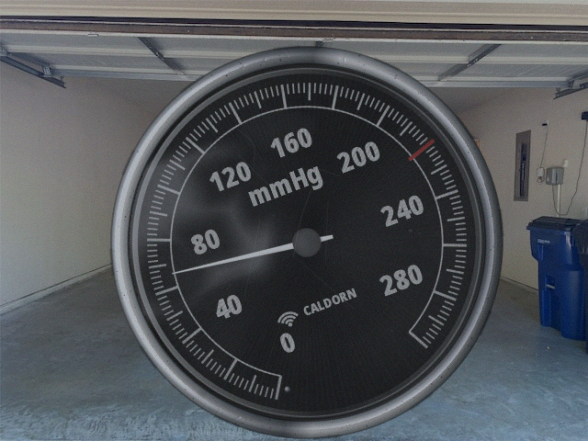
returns value=66 unit=mmHg
